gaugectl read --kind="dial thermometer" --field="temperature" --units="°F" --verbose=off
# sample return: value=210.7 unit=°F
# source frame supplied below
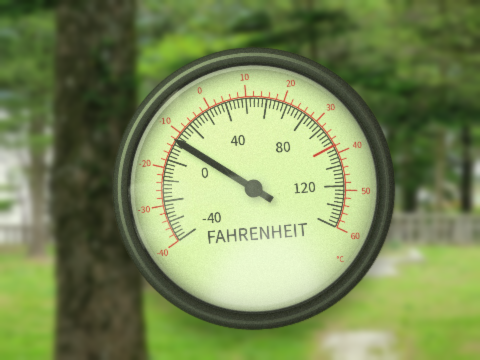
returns value=10 unit=°F
